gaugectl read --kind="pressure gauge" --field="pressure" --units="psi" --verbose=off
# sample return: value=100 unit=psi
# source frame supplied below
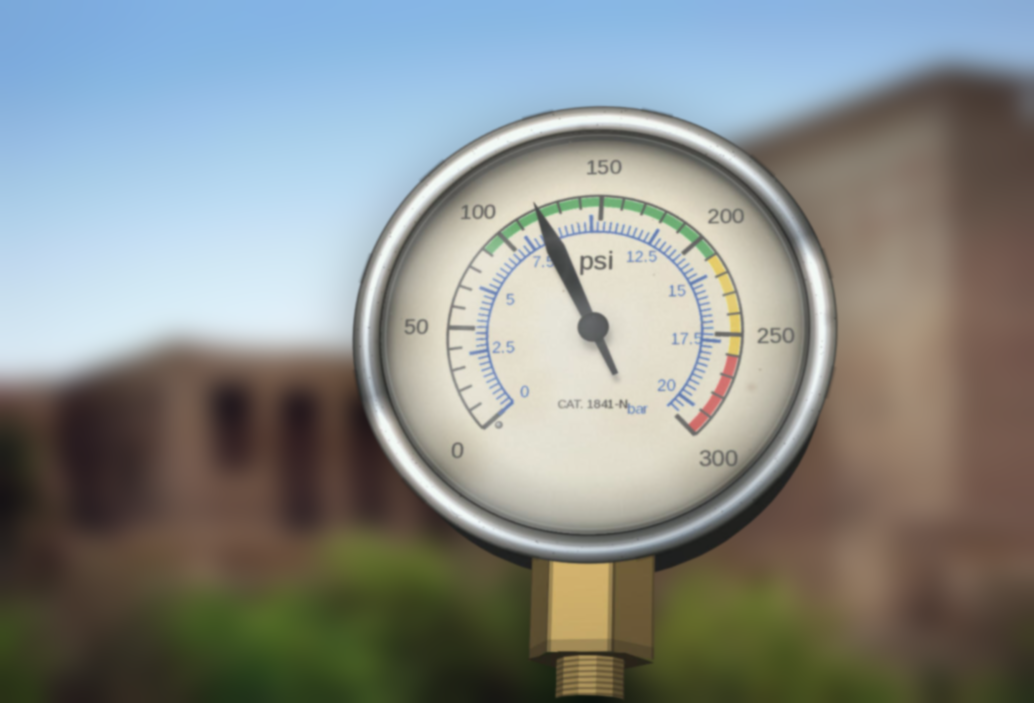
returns value=120 unit=psi
